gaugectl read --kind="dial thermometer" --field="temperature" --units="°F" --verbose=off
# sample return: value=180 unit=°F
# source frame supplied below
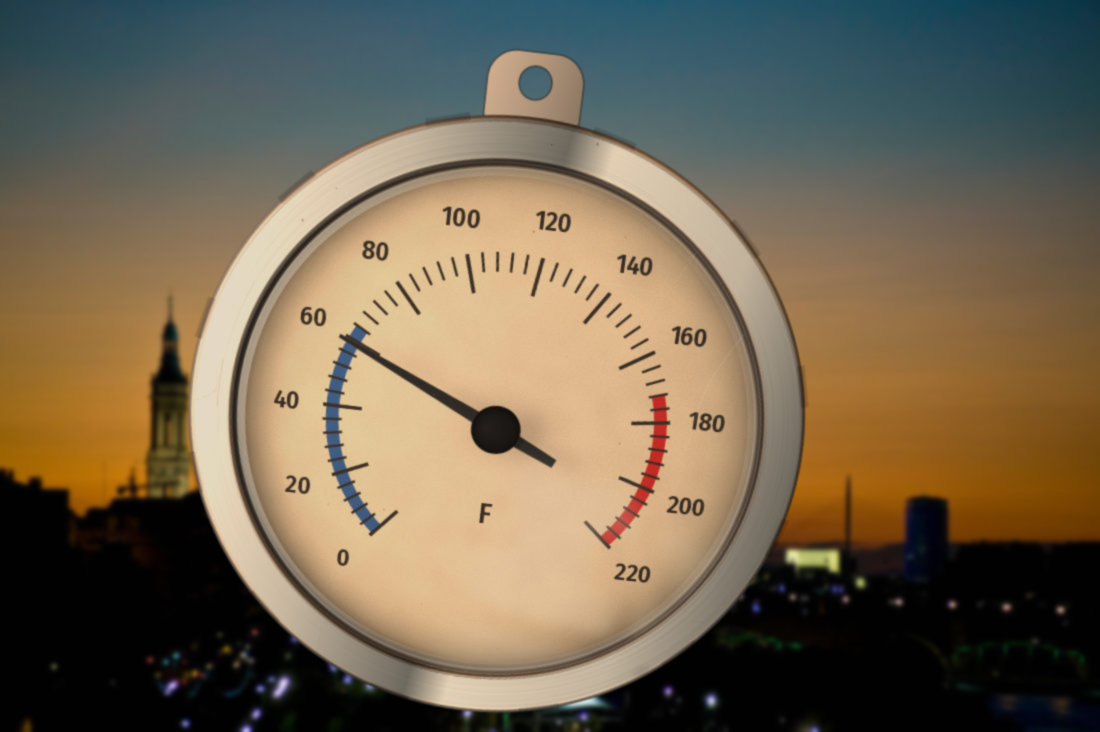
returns value=60 unit=°F
